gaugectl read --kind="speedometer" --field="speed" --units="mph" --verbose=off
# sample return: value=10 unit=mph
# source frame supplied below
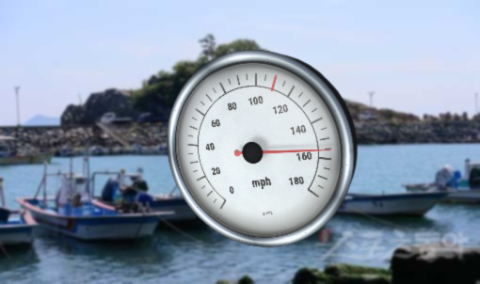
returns value=155 unit=mph
